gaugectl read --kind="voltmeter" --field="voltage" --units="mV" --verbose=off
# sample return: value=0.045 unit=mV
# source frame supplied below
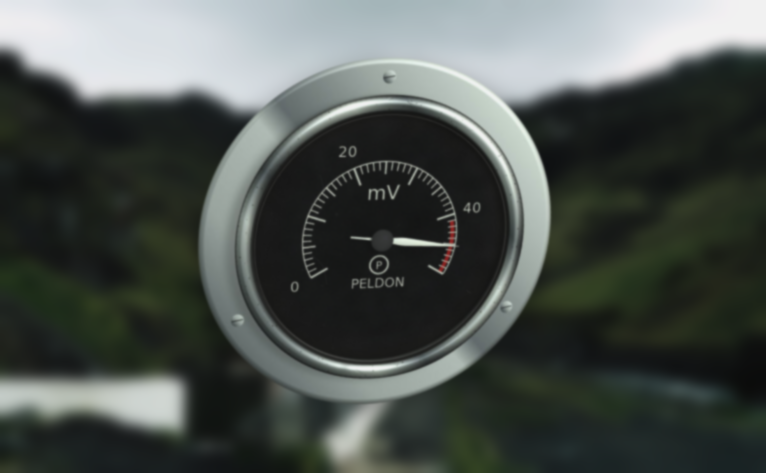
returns value=45 unit=mV
